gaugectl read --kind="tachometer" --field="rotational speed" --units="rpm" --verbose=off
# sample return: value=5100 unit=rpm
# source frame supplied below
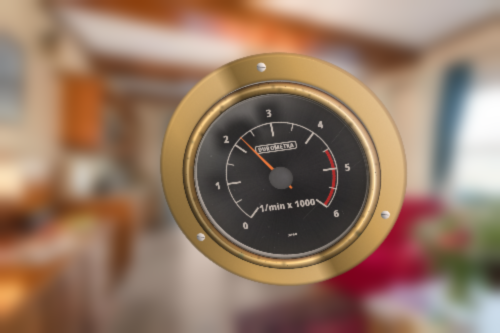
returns value=2250 unit=rpm
